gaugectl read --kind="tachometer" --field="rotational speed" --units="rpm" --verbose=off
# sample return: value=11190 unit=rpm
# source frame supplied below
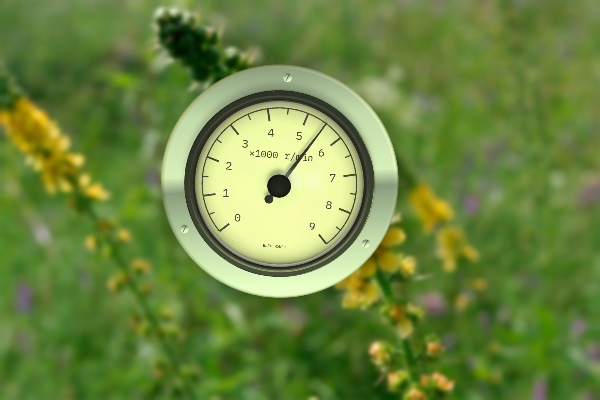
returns value=5500 unit=rpm
